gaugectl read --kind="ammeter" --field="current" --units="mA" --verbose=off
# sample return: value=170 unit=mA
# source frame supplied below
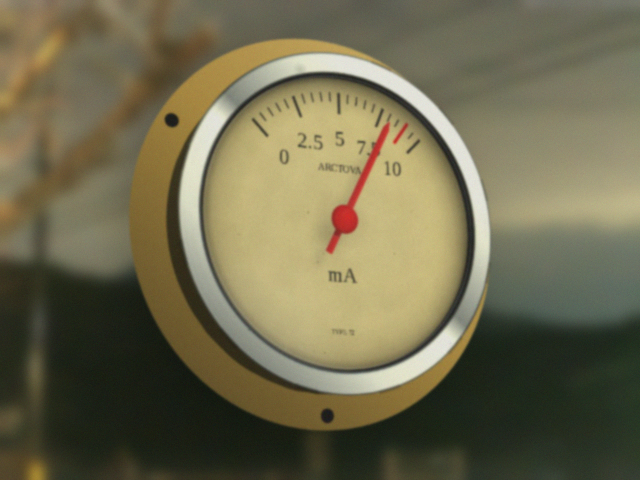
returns value=8 unit=mA
